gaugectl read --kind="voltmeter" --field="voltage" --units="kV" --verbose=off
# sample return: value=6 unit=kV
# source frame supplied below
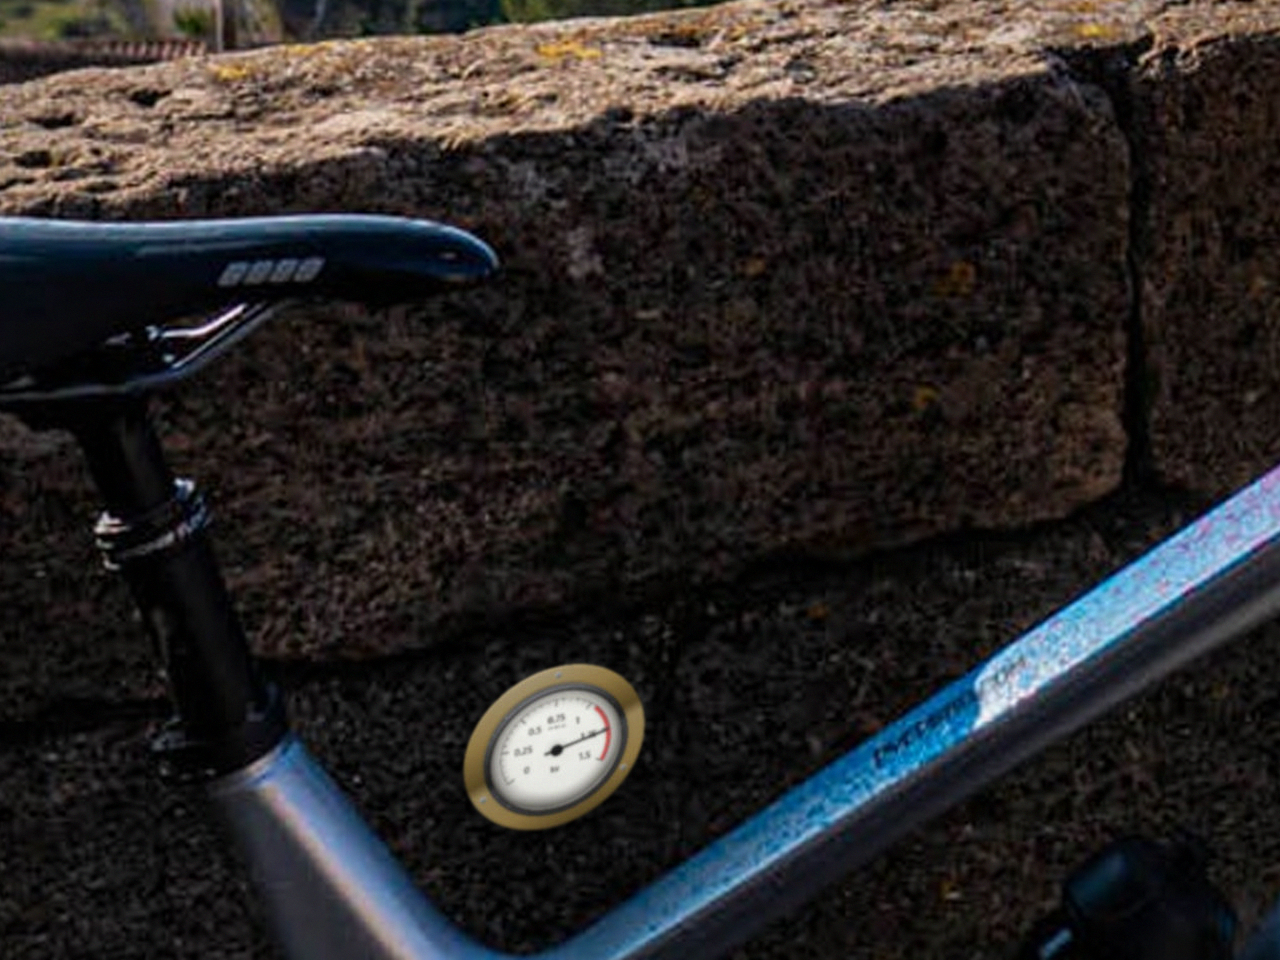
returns value=1.25 unit=kV
